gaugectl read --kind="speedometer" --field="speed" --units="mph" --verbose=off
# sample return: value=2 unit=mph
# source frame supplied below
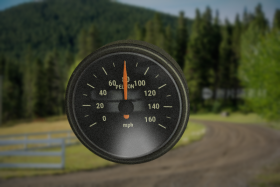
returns value=80 unit=mph
